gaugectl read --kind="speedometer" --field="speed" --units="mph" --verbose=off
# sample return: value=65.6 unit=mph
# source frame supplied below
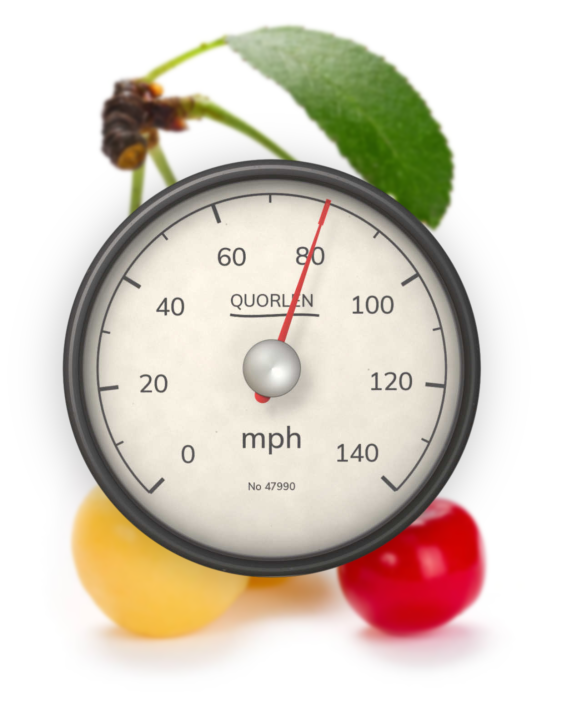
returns value=80 unit=mph
